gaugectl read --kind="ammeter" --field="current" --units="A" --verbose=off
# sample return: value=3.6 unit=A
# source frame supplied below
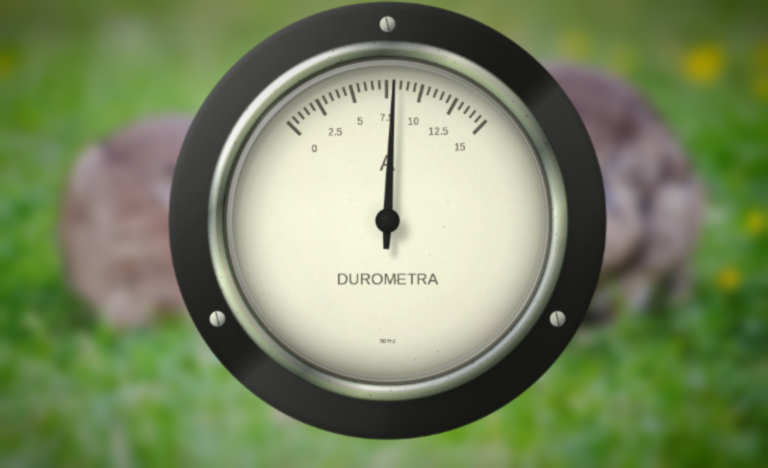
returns value=8 unit=A
